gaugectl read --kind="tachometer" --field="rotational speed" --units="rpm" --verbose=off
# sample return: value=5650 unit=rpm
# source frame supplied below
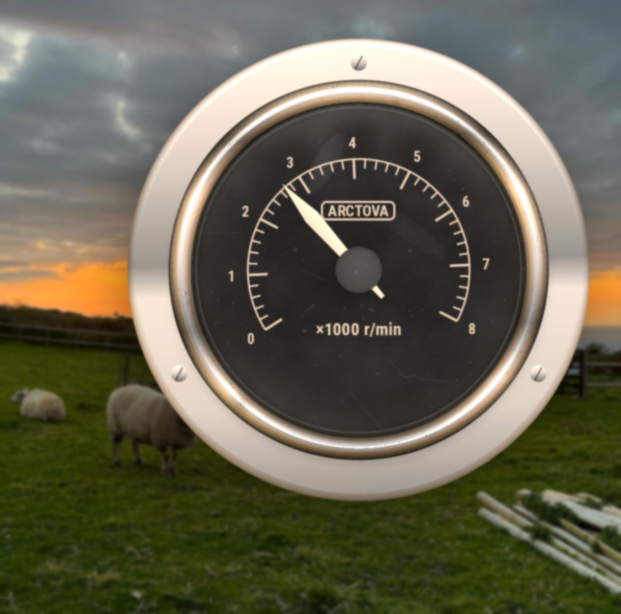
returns value=2700 unit=rpm
